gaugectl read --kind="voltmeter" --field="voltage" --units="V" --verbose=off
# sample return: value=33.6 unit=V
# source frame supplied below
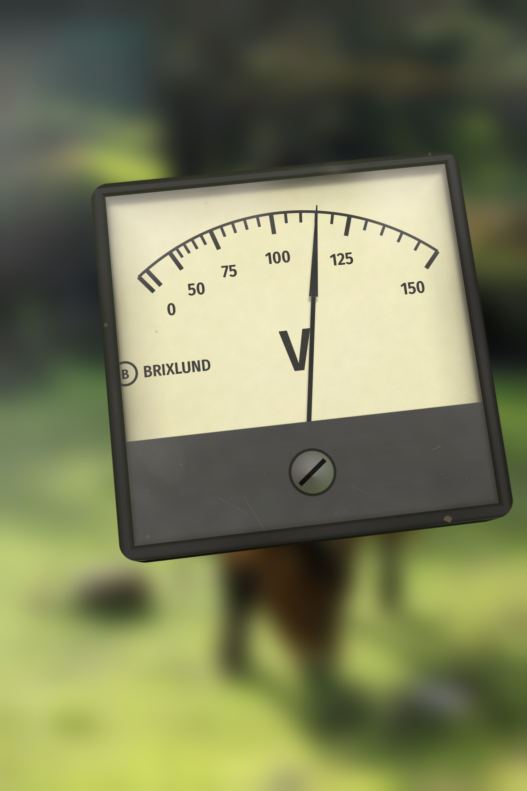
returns value=115 unit=V
